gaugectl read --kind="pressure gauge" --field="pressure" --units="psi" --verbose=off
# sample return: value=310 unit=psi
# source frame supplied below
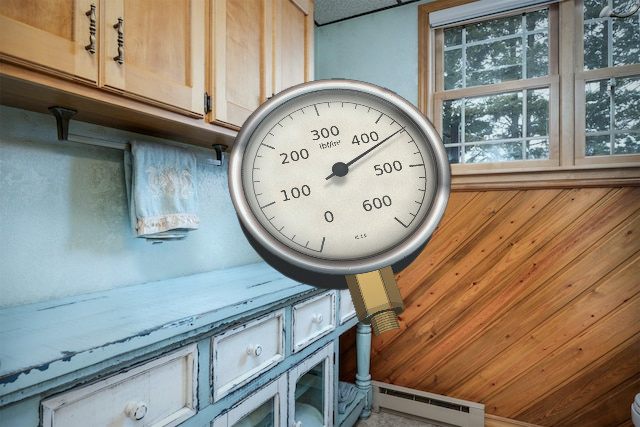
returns value=440 unit=psi
